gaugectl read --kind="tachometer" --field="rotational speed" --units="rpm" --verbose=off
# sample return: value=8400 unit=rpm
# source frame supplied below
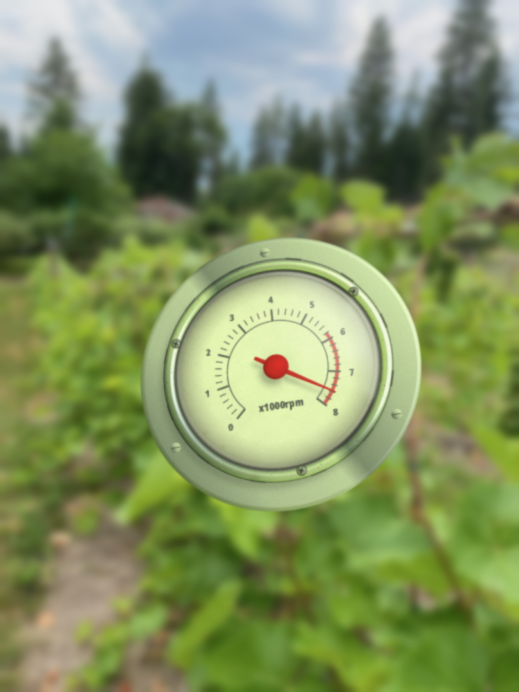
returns value=7600 unit=rpm
